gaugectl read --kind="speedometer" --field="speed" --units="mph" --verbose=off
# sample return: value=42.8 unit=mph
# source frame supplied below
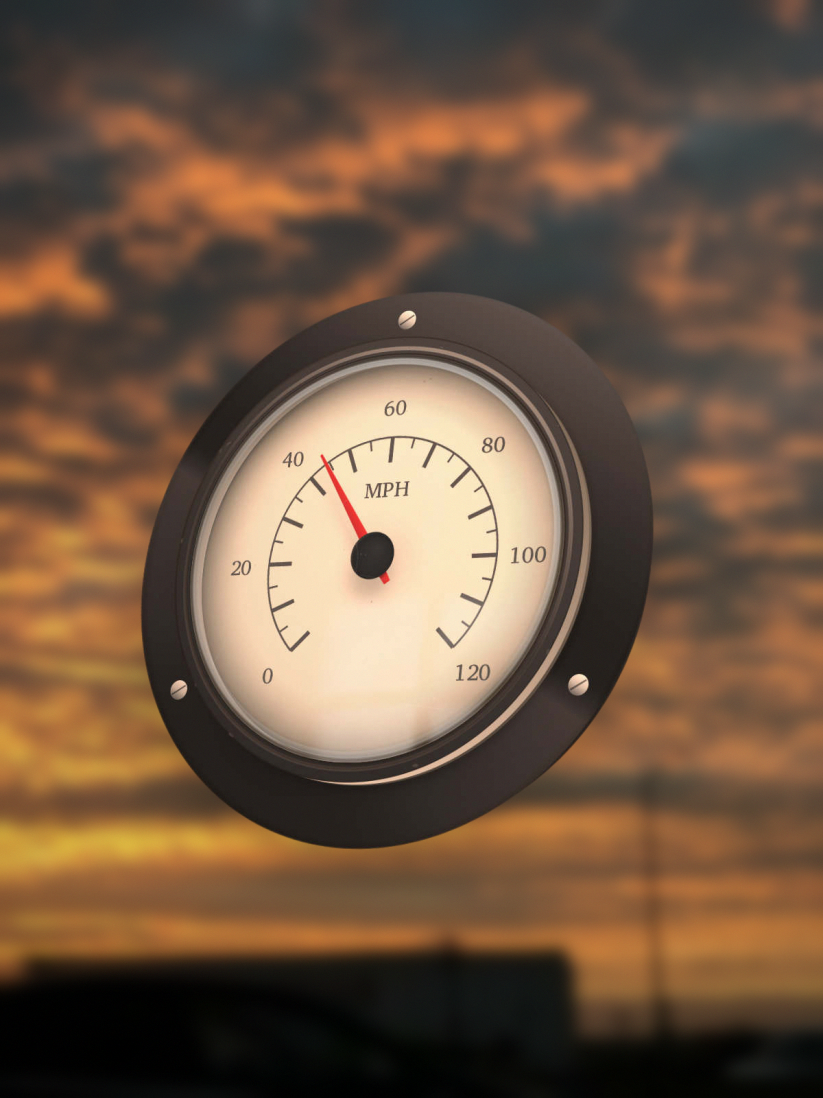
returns value=45 unit=mph
